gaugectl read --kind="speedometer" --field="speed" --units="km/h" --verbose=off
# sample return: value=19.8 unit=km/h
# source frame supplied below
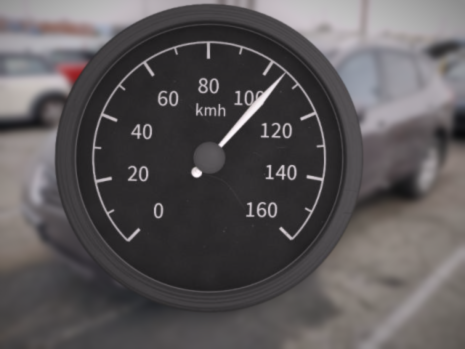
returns value=105 unit=km/h
